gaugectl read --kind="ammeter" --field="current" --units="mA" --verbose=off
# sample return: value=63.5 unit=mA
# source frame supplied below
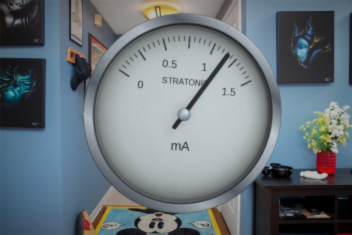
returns value=1.15 unit=mA
